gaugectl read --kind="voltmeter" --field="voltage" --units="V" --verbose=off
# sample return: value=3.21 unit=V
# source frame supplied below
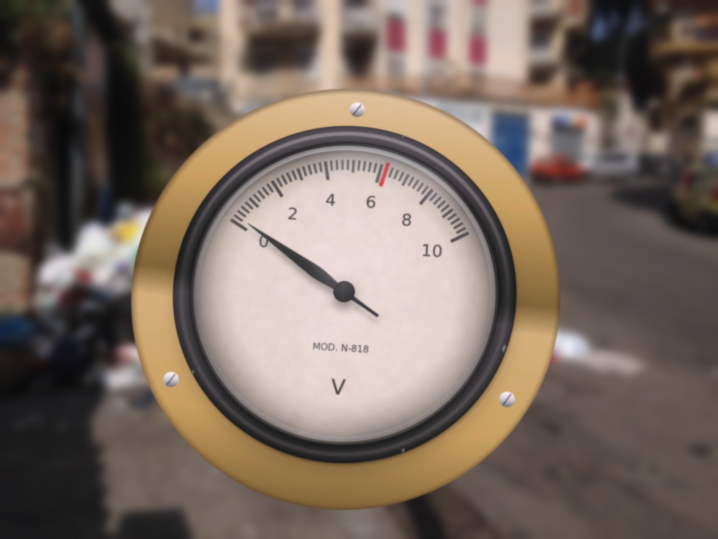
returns value=0.2 unit=V
